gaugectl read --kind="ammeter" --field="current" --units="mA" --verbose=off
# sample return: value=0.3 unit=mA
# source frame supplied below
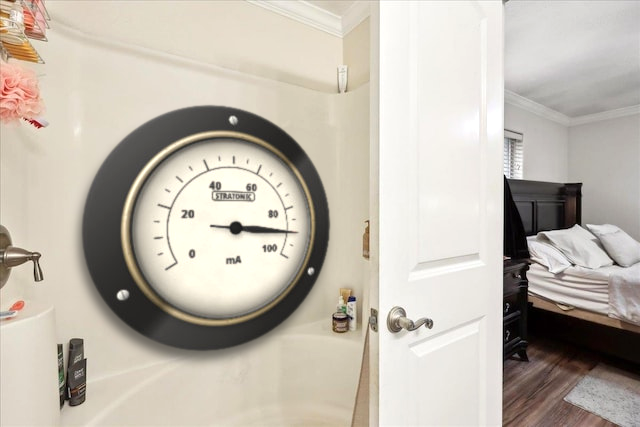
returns value=90 unit=mA
